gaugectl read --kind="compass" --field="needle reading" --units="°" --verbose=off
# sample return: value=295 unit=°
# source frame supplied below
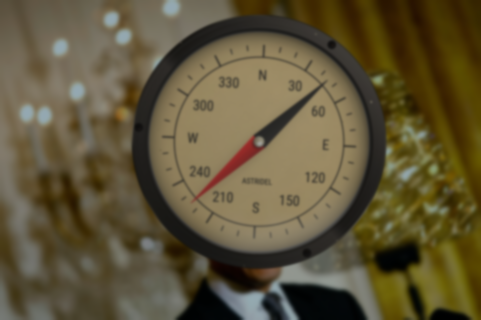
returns value=225 unit=°
